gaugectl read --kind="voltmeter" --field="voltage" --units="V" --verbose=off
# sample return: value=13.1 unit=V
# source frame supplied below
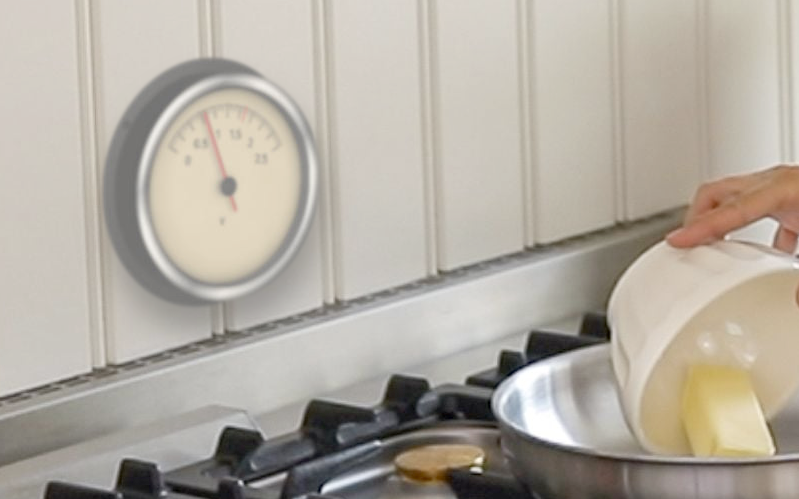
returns value=0.75 unit=V
